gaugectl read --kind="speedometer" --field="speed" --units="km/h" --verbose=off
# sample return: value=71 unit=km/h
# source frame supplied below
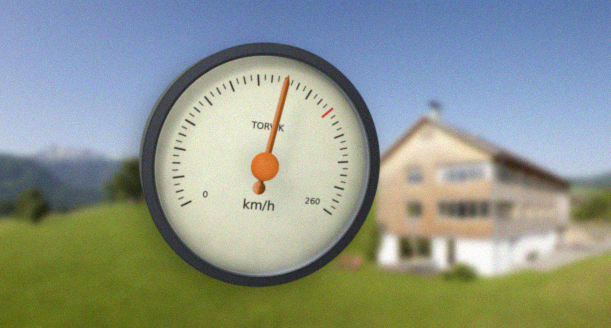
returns value=140 unit=km/h
